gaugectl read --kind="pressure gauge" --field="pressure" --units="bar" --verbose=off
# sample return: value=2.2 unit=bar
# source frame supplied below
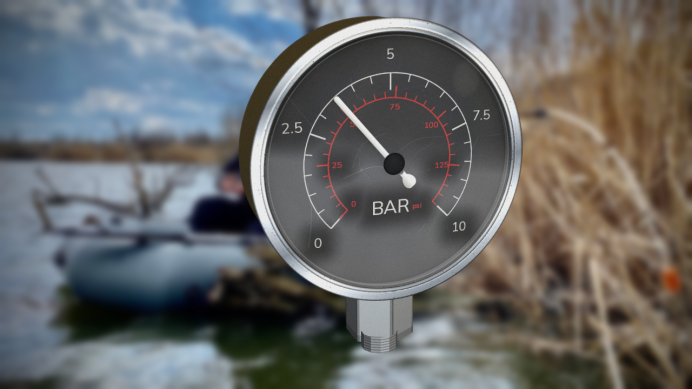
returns value=3.5 unit=bar
